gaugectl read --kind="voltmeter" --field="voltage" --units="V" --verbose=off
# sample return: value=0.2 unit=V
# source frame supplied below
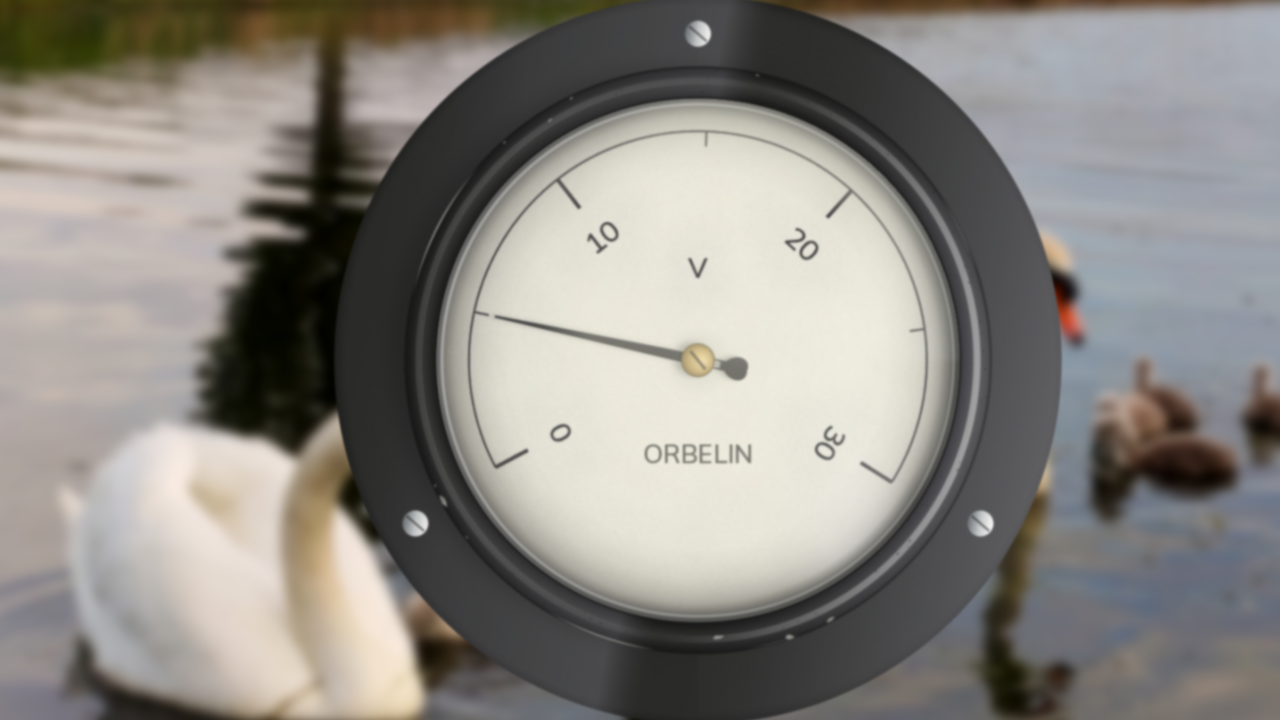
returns value=5 unit=V
